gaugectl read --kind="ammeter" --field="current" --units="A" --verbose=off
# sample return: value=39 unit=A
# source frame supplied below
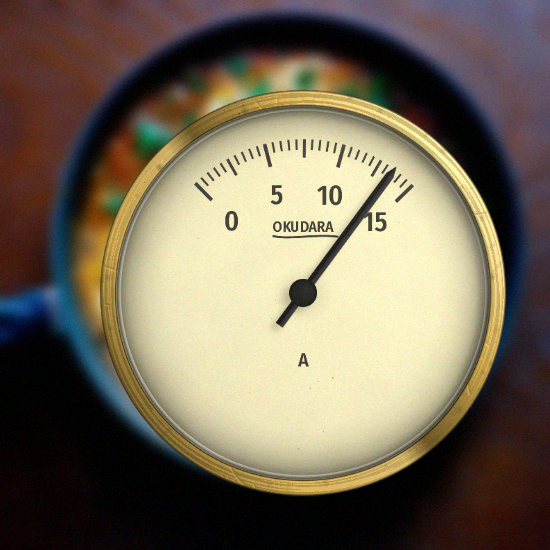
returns value=13.5 unit=A
